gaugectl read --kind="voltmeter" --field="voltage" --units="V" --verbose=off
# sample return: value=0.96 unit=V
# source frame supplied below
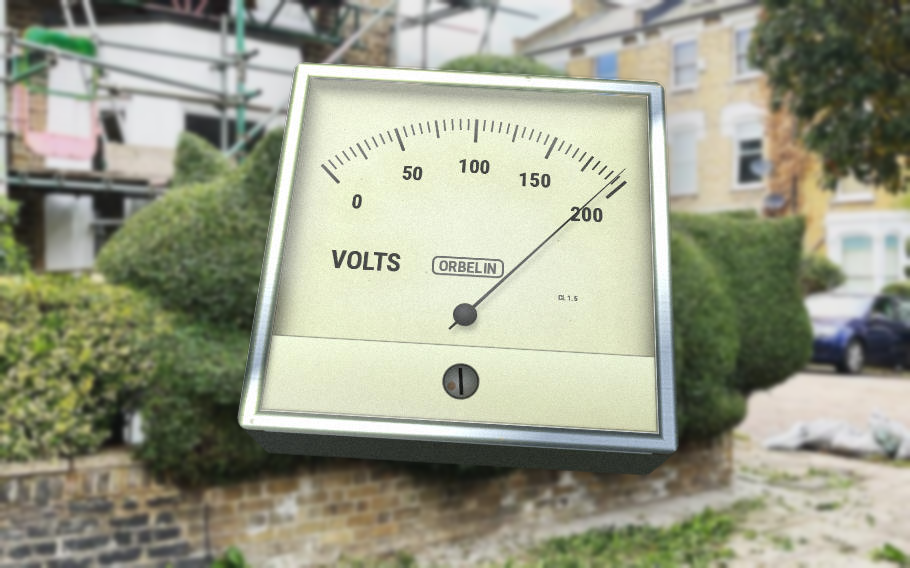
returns value=195 unit=V
